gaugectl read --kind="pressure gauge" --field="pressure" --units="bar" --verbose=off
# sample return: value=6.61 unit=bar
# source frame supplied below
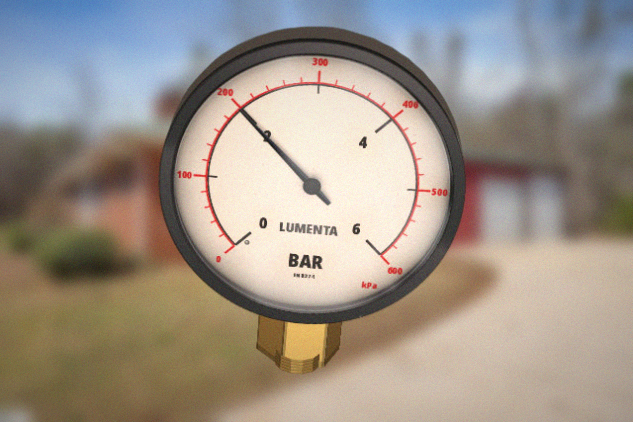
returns value=2 unit=bar
